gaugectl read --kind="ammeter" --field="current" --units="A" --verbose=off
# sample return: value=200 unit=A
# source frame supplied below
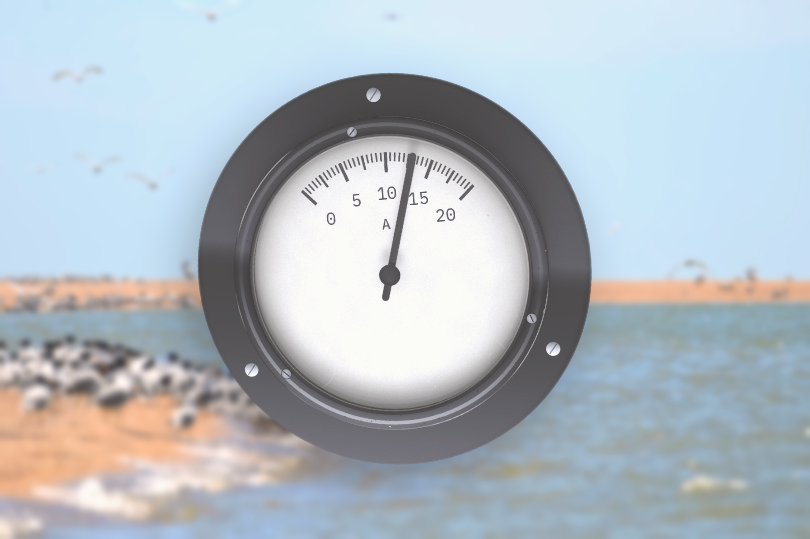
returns value=13 unit=A
